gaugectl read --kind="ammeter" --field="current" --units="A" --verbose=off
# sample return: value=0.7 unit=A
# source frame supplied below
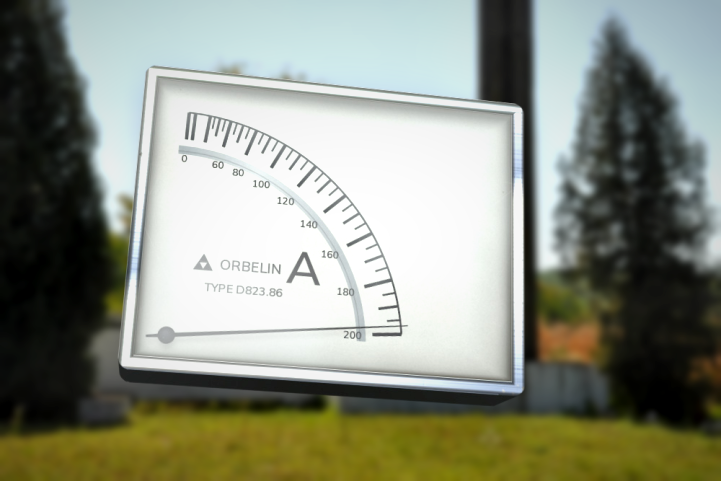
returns value=197.5 unit=A
